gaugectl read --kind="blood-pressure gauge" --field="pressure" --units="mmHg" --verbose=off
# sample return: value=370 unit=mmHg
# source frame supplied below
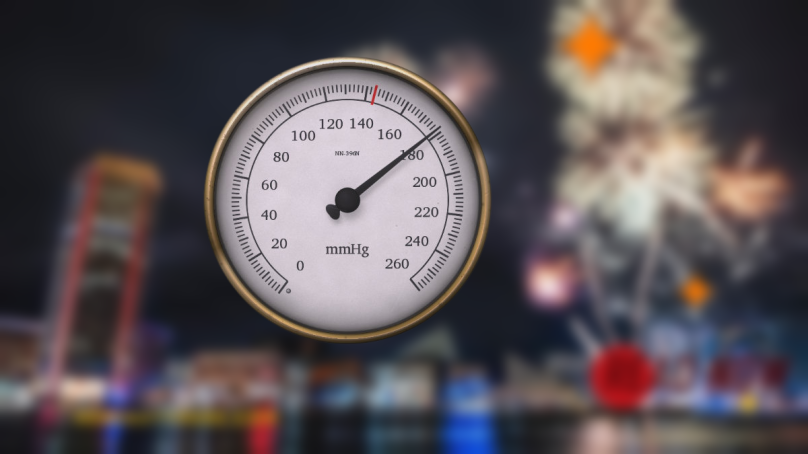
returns value=178 unit=mmHg
